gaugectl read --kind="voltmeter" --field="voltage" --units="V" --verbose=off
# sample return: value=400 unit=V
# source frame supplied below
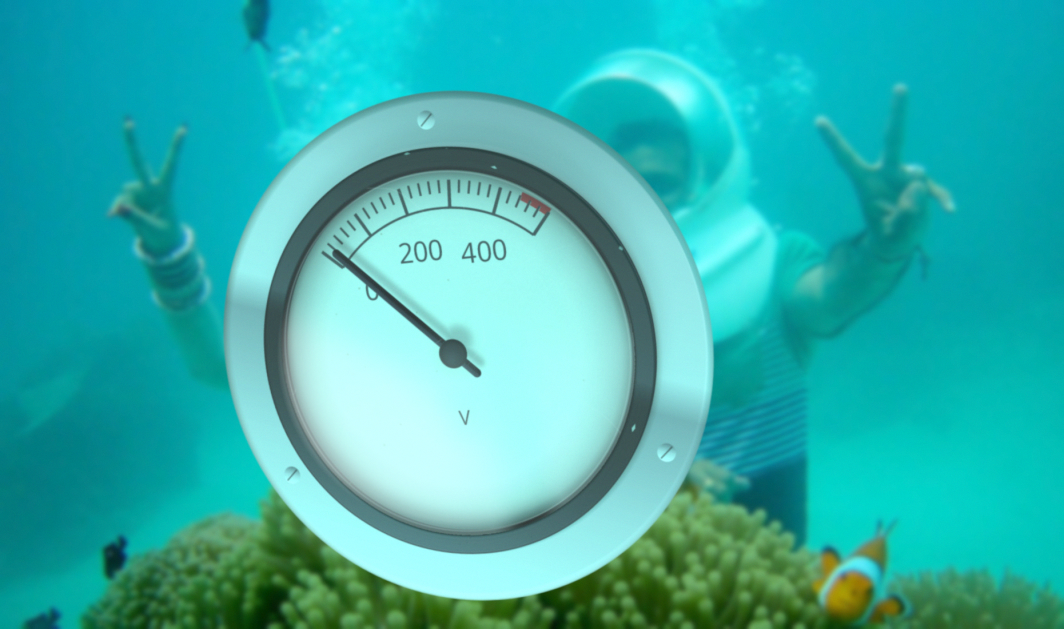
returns value=20 unit=V
